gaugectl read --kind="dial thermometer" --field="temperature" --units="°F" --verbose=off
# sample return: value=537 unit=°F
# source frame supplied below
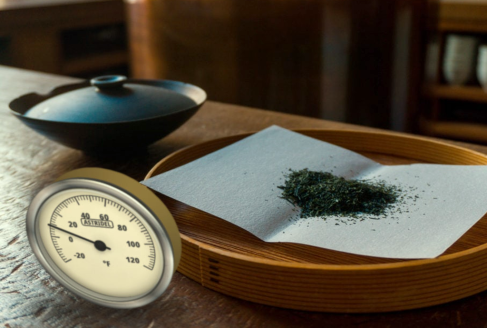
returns value=10 unit=°F
